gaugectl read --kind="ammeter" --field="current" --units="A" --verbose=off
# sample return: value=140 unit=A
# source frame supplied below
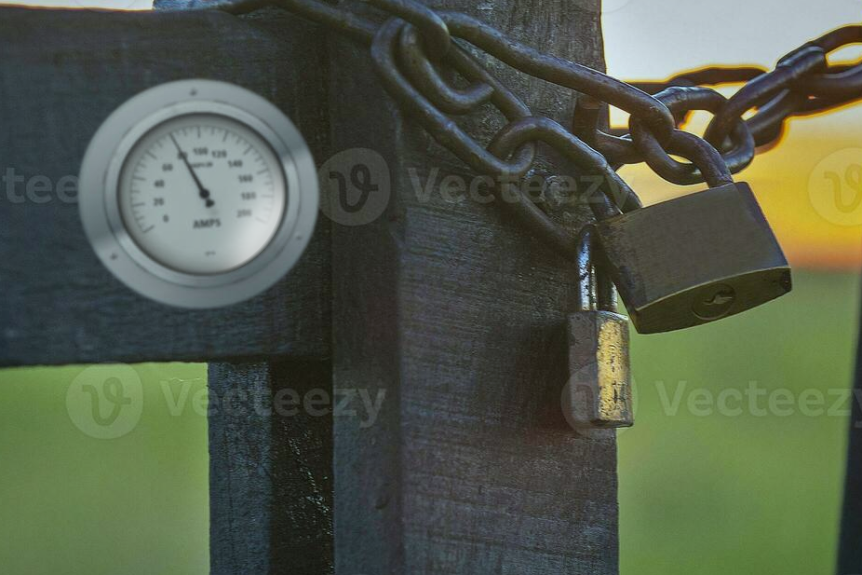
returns value=80 unit=A
